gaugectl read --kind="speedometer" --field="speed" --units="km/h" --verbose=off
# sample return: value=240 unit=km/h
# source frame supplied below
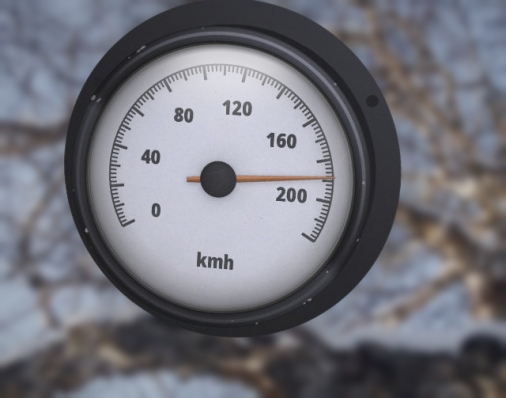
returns value=188 unit=km/h
